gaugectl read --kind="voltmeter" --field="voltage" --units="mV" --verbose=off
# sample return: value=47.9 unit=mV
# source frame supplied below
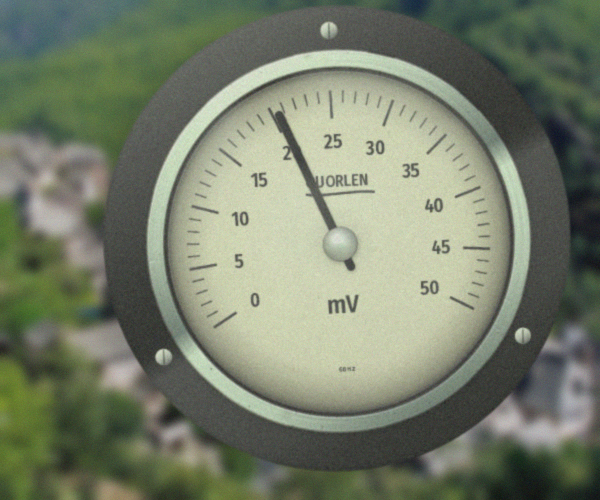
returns value=20.5 unit=mV
